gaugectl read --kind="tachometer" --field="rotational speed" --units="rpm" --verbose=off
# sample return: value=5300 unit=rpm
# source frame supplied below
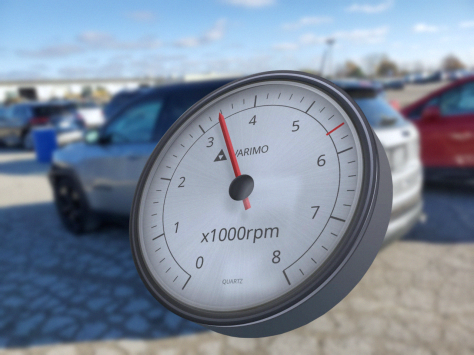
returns value=3400 unit=rpm
